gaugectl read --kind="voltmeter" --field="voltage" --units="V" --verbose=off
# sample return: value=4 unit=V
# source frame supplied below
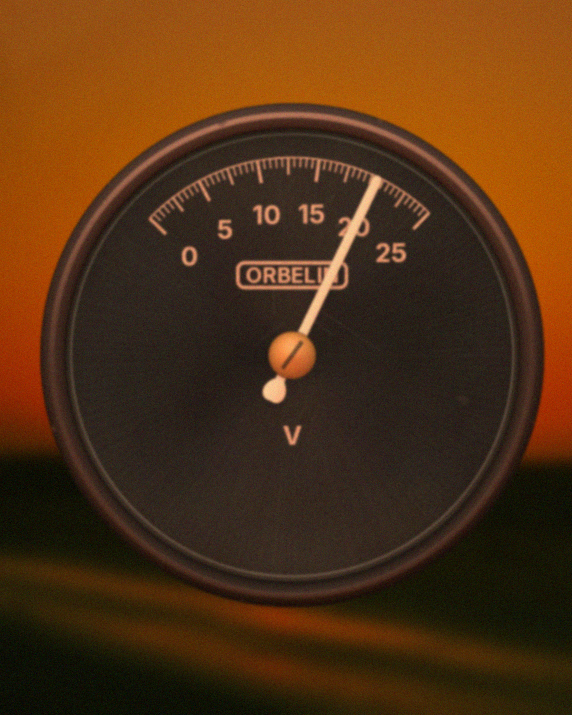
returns value=20 unit=V
